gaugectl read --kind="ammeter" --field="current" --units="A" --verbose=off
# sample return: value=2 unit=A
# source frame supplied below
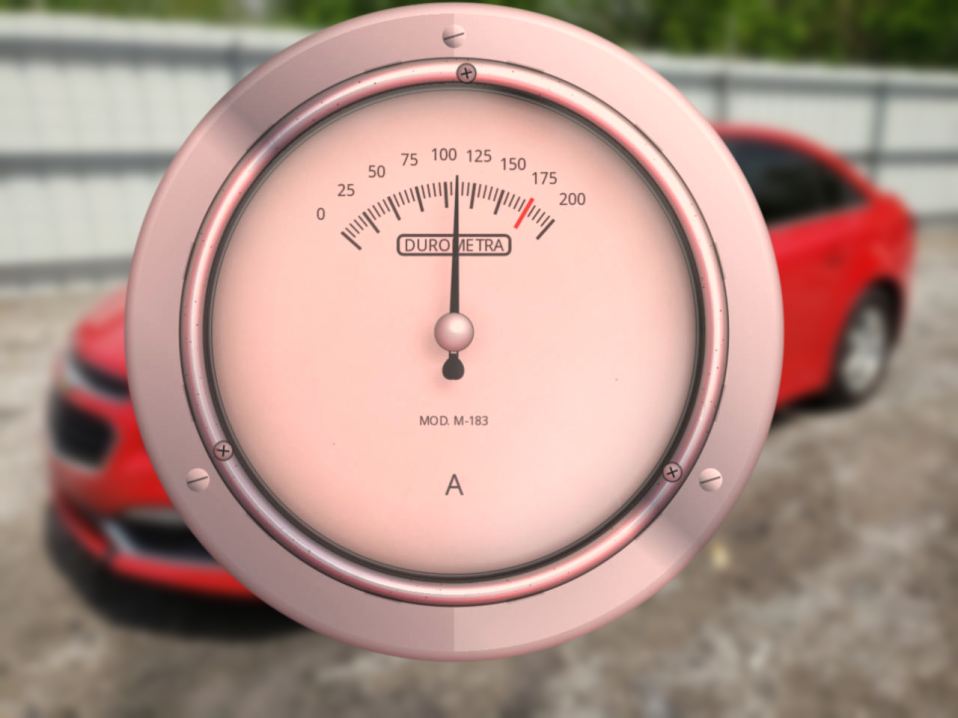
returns value=110 unit=A
